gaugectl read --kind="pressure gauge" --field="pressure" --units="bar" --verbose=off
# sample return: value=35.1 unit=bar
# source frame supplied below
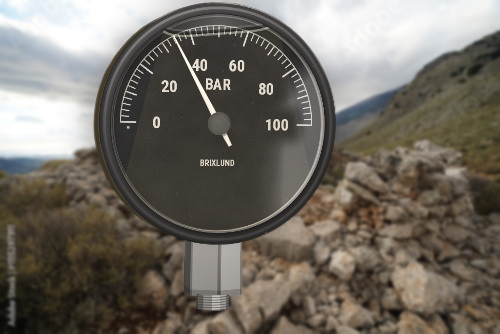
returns value=34 unit=bar
